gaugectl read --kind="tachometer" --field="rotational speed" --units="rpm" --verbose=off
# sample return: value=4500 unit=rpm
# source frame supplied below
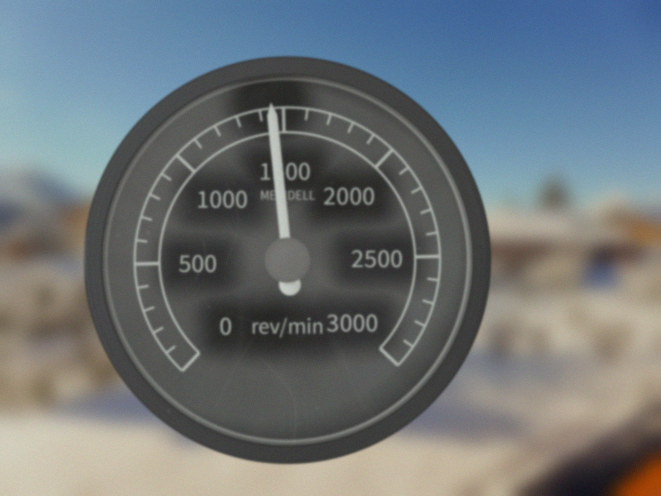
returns value=1450 unit=rpm
